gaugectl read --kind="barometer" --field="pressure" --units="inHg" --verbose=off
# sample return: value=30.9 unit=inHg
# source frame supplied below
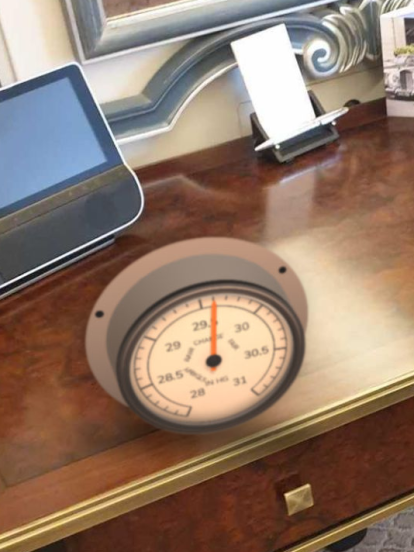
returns value=29.6 unit=inHg
